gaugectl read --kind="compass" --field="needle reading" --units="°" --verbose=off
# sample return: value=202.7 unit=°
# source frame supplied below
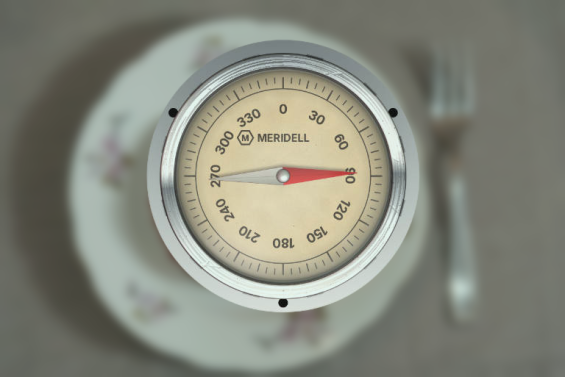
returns value=87.5 unit=°
